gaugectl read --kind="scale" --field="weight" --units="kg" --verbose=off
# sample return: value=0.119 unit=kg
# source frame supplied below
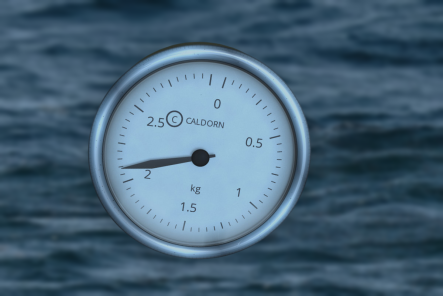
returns value=2.1 unit=kg
